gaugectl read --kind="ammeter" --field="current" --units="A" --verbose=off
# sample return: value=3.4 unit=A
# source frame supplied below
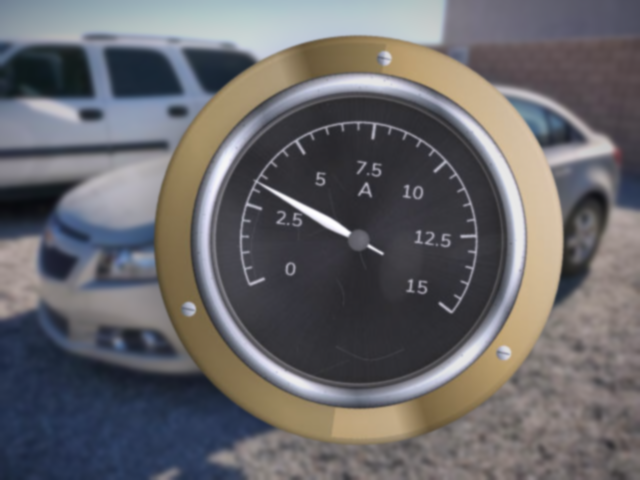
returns value=3.25 unit=A
